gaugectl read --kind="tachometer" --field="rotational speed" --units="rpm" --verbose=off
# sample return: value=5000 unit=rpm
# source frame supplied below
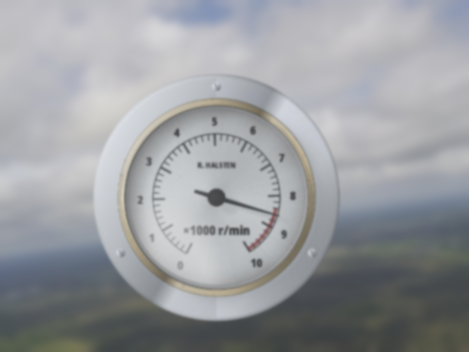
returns value=8600 unit=rpm
